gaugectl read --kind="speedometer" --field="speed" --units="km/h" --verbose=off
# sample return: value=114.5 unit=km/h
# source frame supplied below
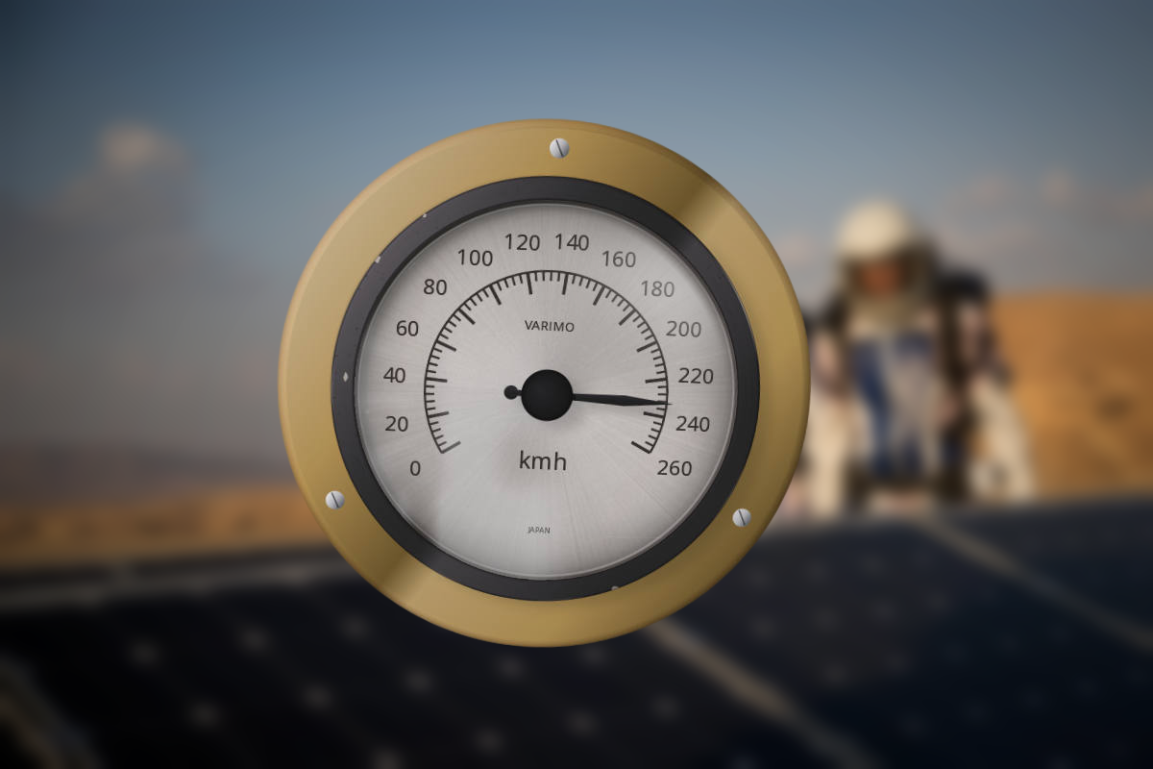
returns value=232 unit=km/h
